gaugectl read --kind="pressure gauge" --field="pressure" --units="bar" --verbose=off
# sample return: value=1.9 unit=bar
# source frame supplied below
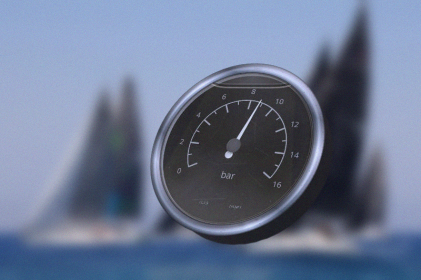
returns value=9 unit=bar
